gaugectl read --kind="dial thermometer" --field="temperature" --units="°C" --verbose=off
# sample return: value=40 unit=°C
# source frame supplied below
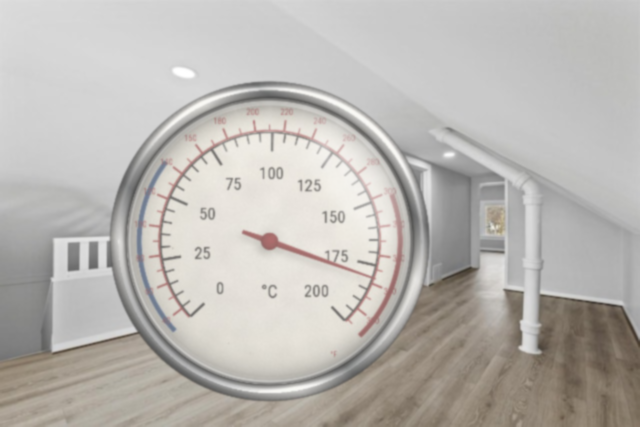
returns value=180 unit=°C
